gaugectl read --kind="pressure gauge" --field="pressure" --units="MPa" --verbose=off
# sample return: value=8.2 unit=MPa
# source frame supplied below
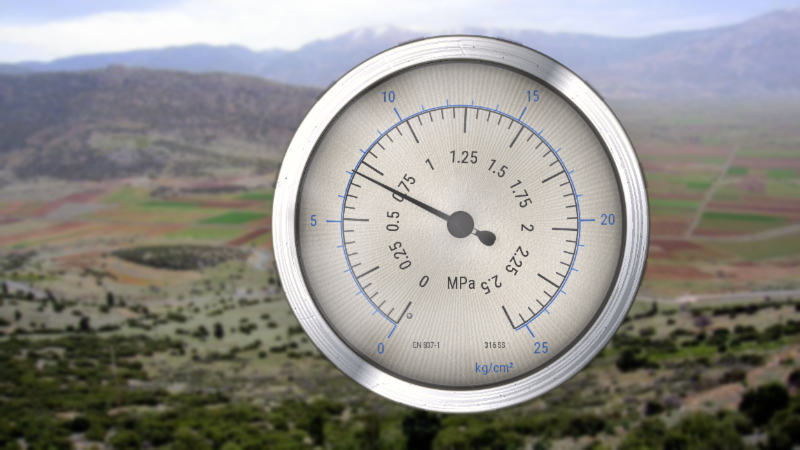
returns value=0.7 unit=MPa
